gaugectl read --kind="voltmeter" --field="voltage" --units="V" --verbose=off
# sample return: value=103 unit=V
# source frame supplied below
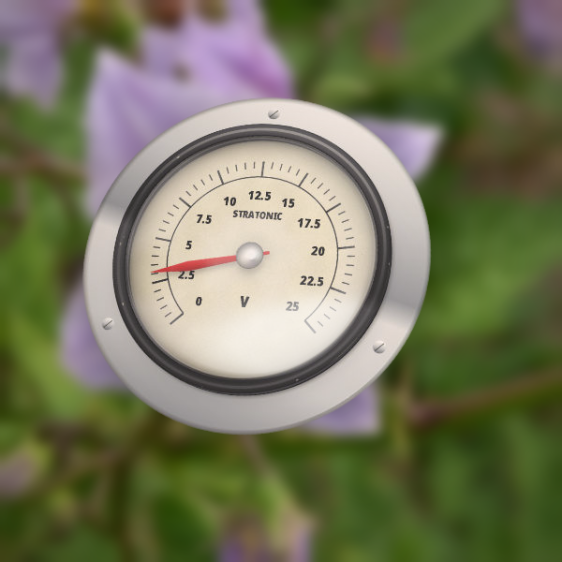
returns value=3 unit=V
